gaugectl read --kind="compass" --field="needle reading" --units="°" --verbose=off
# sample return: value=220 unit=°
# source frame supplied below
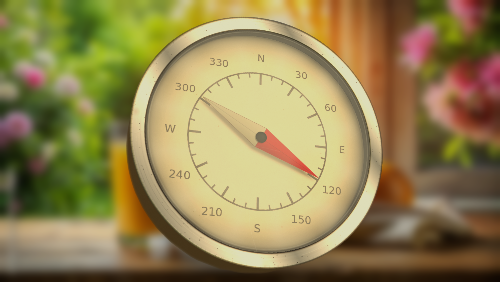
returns value=120 unit=°
